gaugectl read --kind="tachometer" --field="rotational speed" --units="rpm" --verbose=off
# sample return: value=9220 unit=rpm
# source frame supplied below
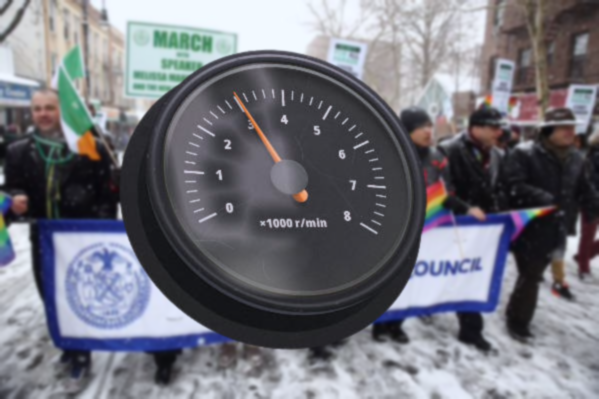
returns value=3000 unit=rpm
